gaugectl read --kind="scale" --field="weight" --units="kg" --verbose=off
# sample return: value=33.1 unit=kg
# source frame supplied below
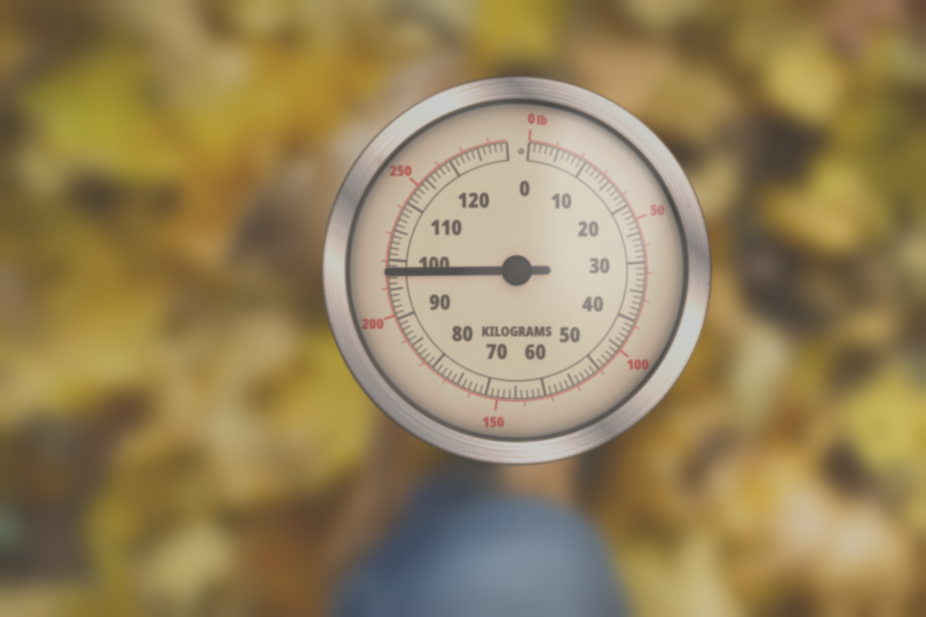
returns value=98 unit=kg
